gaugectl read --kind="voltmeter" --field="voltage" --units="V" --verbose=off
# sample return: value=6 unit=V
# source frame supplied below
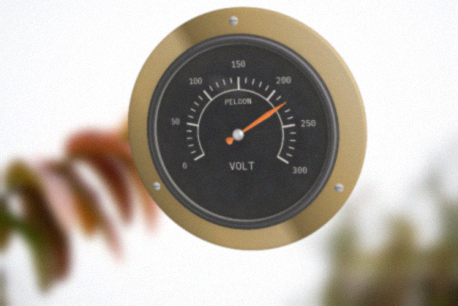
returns value=220 unit=V
